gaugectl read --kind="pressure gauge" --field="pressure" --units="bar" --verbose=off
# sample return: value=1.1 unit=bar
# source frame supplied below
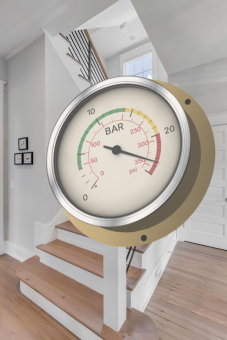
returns value=23.5 unit=bar
